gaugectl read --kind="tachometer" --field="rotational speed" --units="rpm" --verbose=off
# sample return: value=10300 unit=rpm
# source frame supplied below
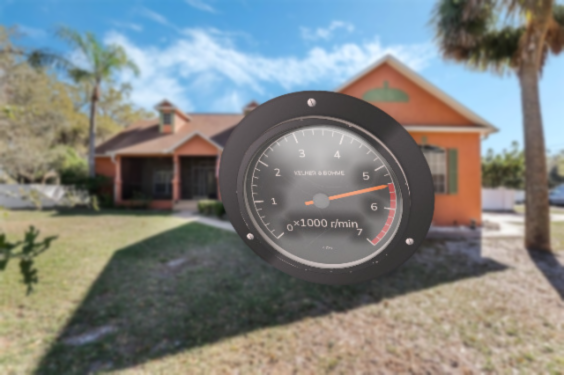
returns value=5400 unit=rpm
